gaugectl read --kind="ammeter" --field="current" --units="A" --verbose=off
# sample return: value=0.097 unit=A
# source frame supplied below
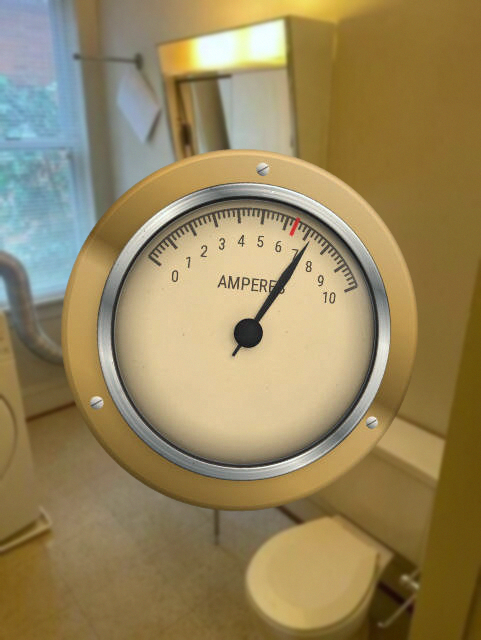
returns value=7.2 unit=A
